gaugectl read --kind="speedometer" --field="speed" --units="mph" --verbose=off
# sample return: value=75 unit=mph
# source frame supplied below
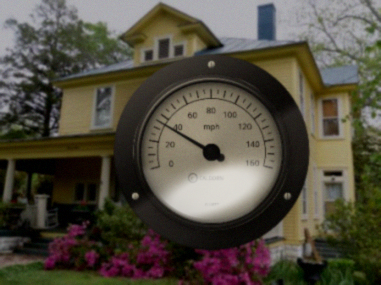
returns value=35 unit=mph
